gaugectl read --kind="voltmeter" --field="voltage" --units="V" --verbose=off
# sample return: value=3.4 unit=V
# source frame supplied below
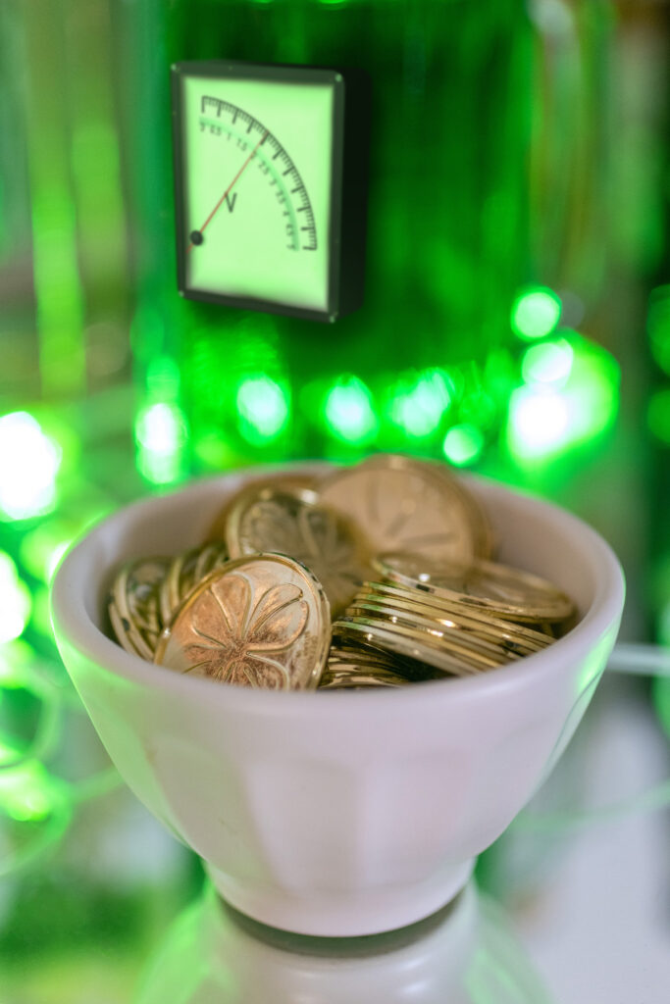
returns value=2 unit=V
